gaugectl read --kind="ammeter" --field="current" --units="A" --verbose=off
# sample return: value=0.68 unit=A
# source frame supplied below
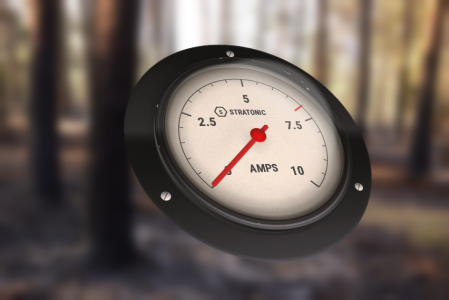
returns value=0 unit=A
